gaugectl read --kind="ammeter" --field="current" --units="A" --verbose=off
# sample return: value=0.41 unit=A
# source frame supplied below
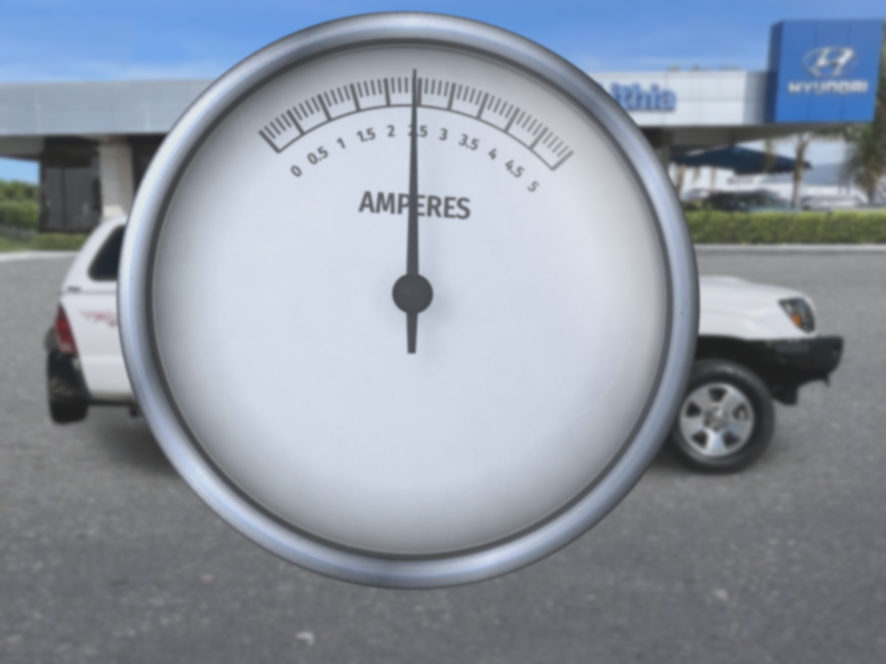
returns value=2.4 unit=A
